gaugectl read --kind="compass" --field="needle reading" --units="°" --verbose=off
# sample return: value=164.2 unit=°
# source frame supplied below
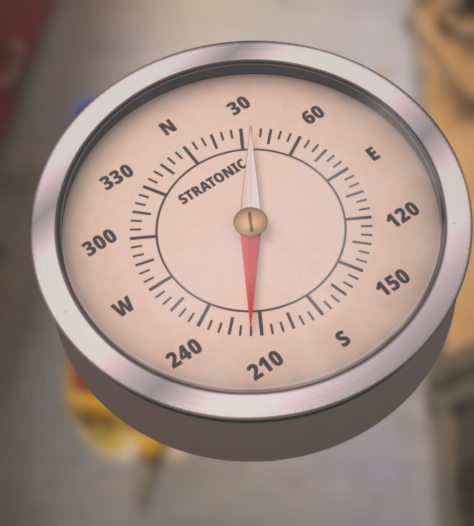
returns value=215 unit=°
